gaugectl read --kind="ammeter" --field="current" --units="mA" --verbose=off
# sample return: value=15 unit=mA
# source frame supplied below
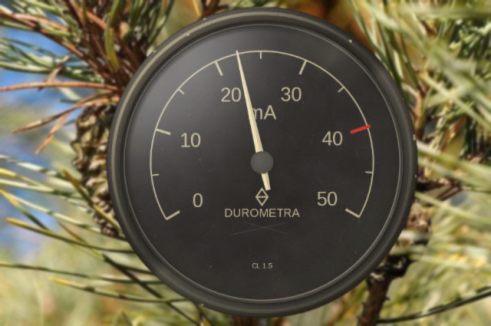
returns value=22.5 unit=mA
